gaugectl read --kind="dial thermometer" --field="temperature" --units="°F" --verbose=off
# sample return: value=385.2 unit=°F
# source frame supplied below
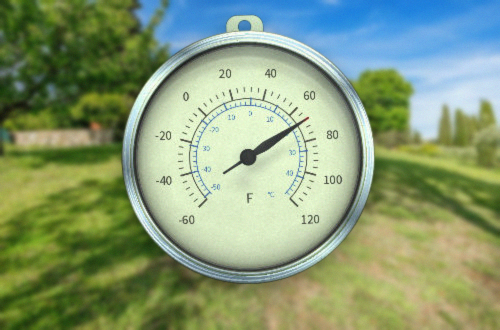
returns value=68 unit=°F
